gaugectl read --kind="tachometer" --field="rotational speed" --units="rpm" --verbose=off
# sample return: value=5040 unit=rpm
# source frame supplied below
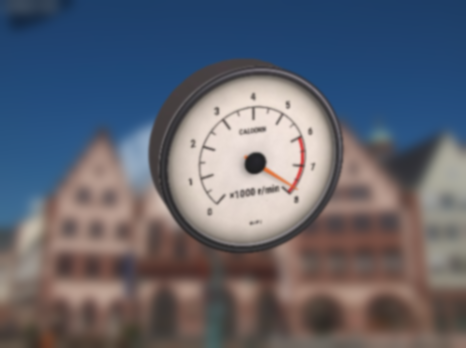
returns value=7750 unit=rpm
